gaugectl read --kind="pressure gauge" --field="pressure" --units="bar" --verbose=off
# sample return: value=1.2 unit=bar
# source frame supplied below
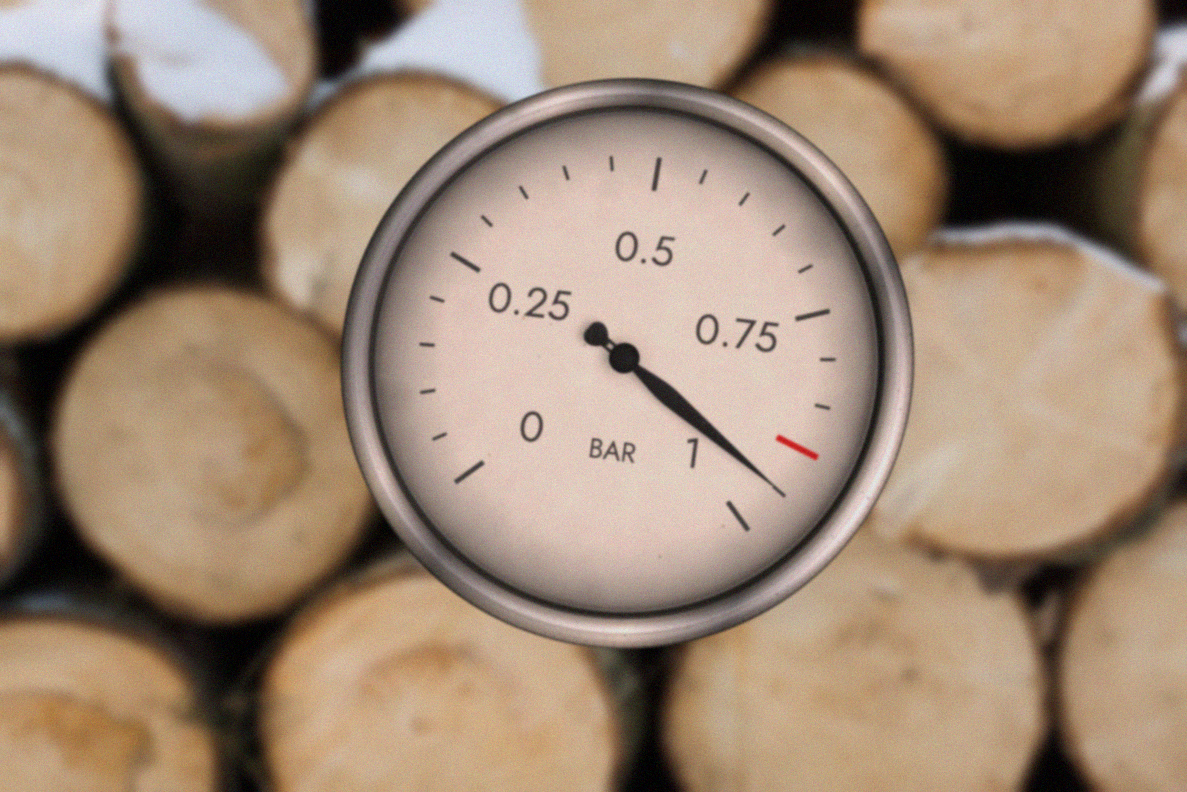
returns value=0.95 unit=bar
